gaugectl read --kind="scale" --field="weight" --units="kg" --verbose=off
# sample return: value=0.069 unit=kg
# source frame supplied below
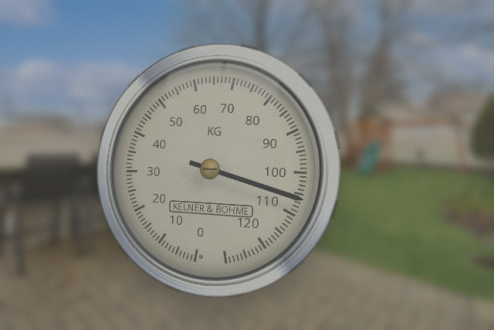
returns value=106 unit=kg
